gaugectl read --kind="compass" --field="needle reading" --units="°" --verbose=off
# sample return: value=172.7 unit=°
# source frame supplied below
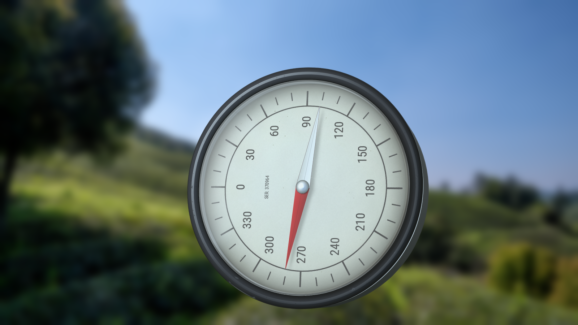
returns value=280 unit=°
